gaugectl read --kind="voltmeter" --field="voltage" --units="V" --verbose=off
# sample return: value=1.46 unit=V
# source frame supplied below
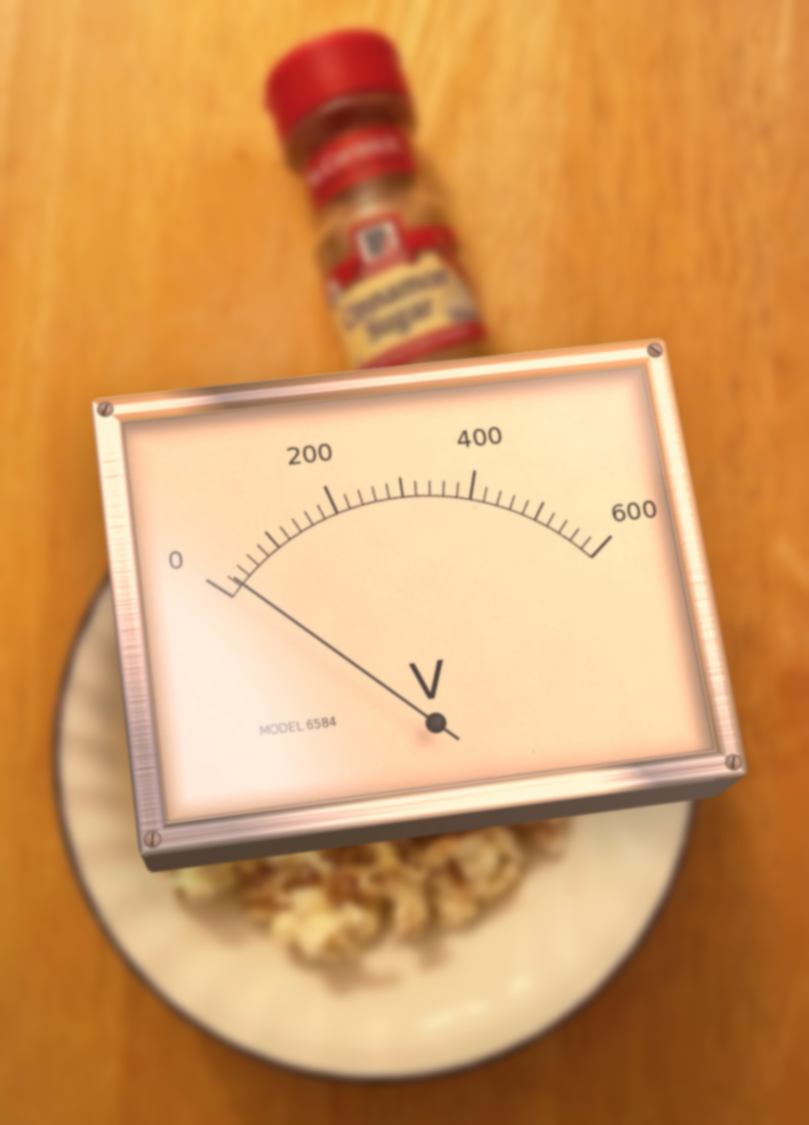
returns value=20 unit=V
